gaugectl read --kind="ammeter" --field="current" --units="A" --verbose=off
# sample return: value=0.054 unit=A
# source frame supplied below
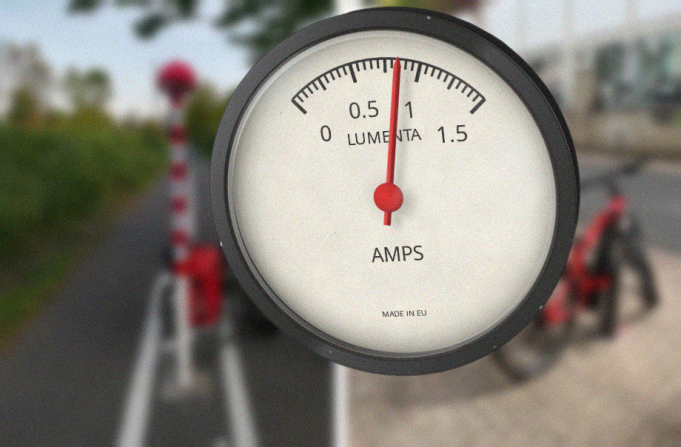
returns value=0.85 unit=A
